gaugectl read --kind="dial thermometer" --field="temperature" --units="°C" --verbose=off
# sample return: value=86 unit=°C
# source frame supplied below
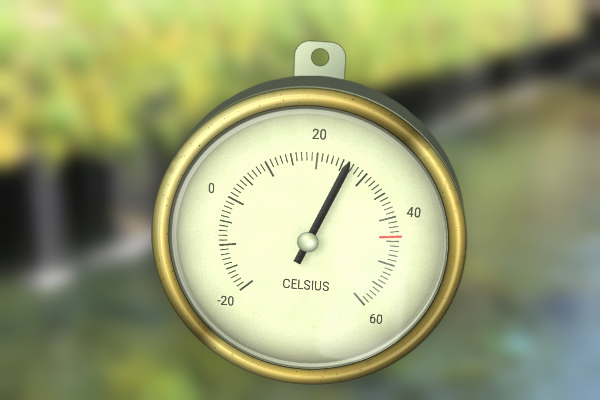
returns value=26 unit=°C
